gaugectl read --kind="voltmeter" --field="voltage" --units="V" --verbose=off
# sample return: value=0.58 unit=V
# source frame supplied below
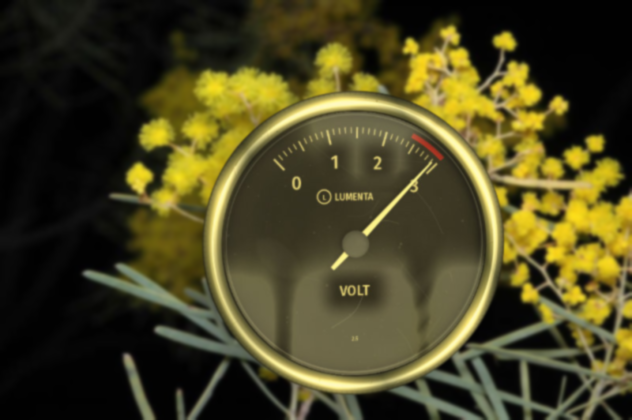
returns value=2.9 unit=V
